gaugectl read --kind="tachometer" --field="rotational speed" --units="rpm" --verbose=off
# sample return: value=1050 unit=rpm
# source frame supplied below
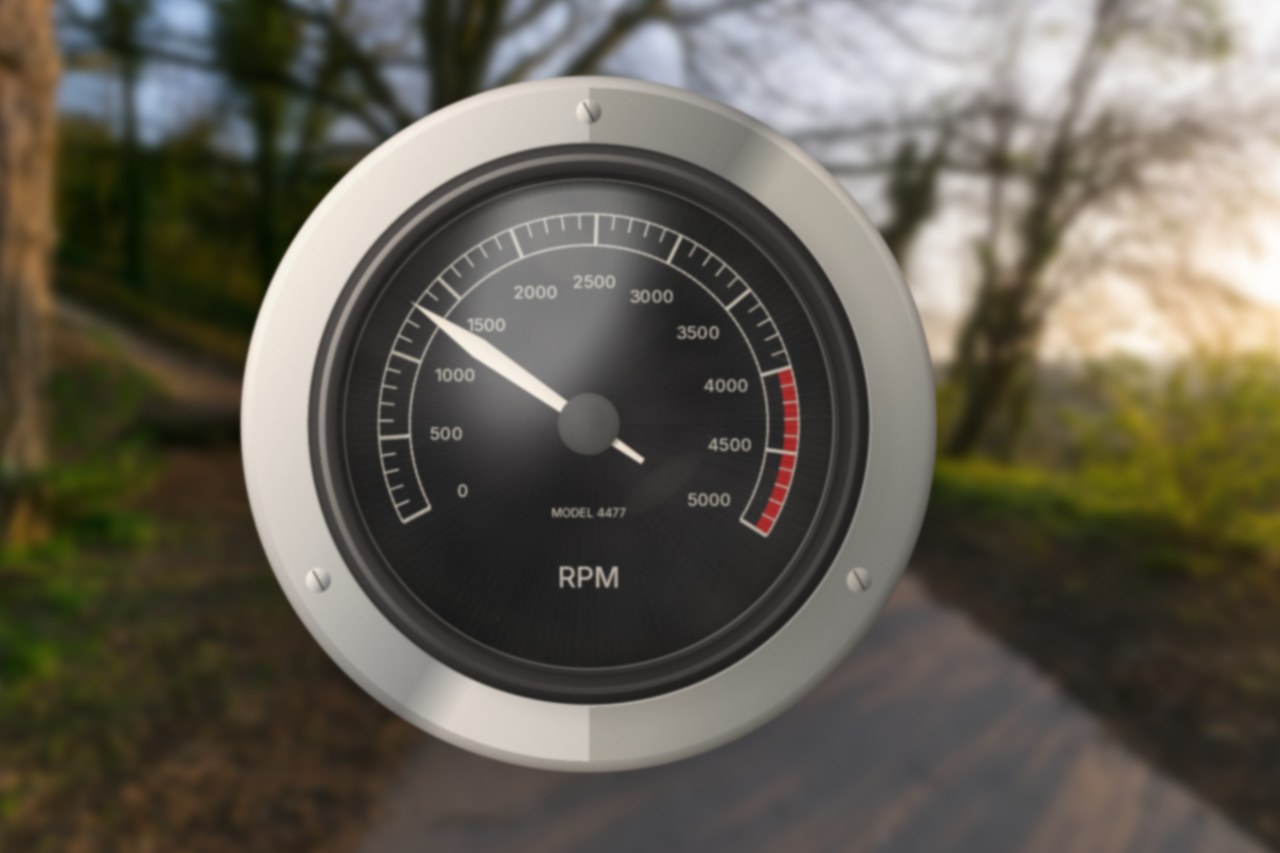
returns value=1300 unit=rpm
